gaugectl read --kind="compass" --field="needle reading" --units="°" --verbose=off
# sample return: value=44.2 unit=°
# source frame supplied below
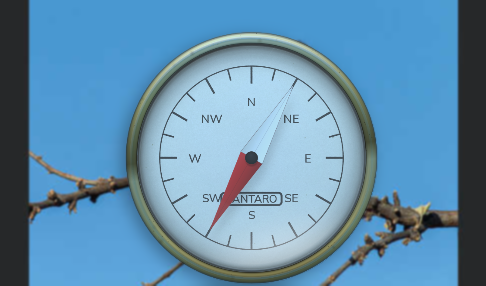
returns value=210 unit=°
